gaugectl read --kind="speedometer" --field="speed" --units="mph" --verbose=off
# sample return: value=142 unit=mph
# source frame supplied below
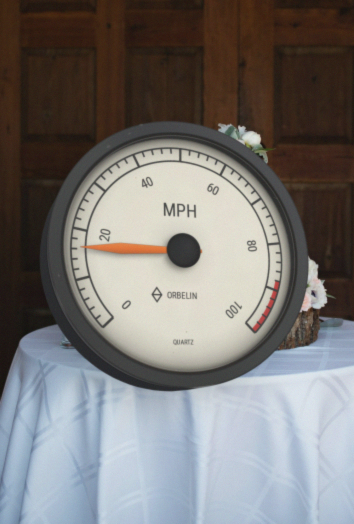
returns value=16 unit=mph
